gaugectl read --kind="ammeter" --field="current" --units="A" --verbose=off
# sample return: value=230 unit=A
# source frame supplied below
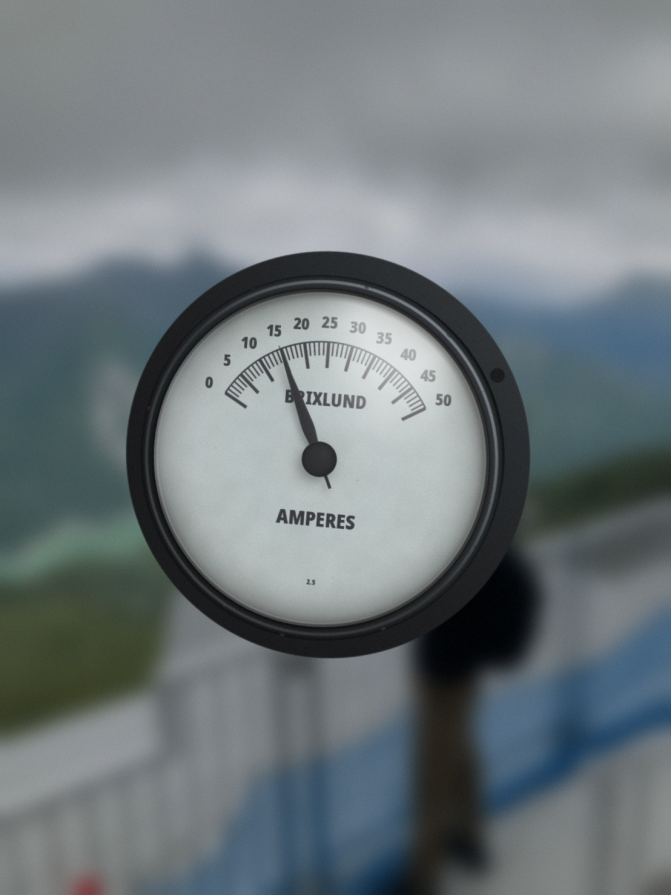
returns value=15 unit=A
